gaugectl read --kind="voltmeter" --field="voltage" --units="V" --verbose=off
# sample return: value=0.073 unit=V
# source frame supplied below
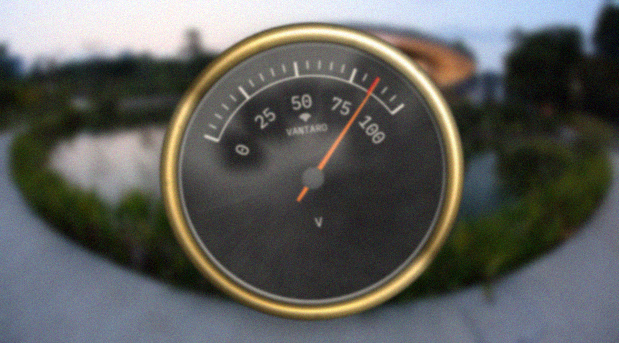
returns value=85 unit=V
